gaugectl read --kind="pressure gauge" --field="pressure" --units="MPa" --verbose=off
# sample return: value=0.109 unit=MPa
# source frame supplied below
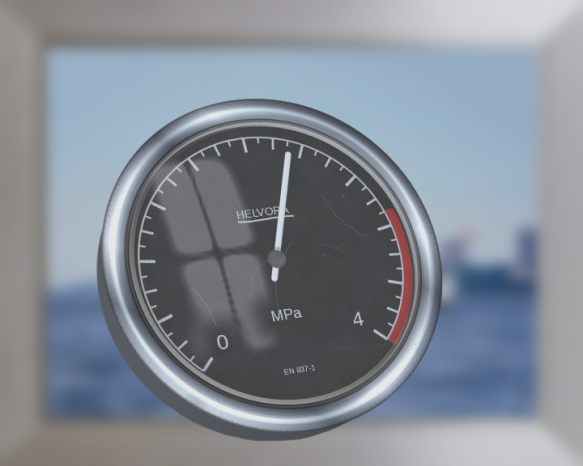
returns value=2.3 unit=MPa
